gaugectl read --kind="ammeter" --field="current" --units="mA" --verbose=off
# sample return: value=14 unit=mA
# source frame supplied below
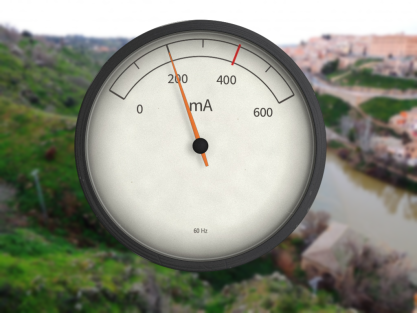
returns value=200 unit=mA
